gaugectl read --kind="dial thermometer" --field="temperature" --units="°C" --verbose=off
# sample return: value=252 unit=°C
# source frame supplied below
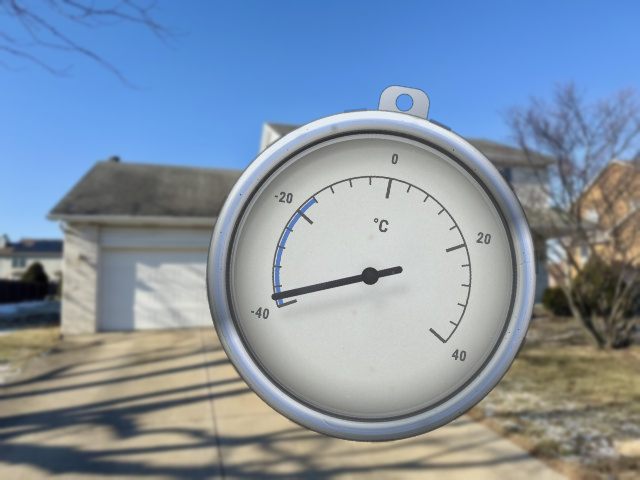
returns value=-38 unit=°C
